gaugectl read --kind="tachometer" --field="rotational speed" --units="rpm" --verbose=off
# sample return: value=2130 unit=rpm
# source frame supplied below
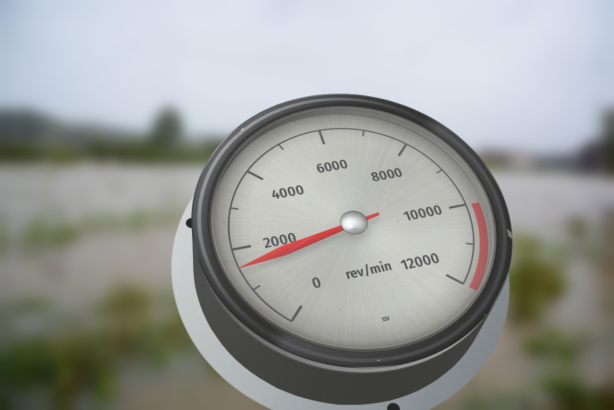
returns value=1500 unit=rpm
